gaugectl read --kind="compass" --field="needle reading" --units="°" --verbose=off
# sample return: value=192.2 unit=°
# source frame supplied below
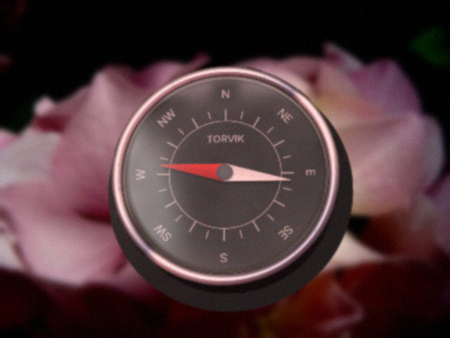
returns value=277.5 unit=°
